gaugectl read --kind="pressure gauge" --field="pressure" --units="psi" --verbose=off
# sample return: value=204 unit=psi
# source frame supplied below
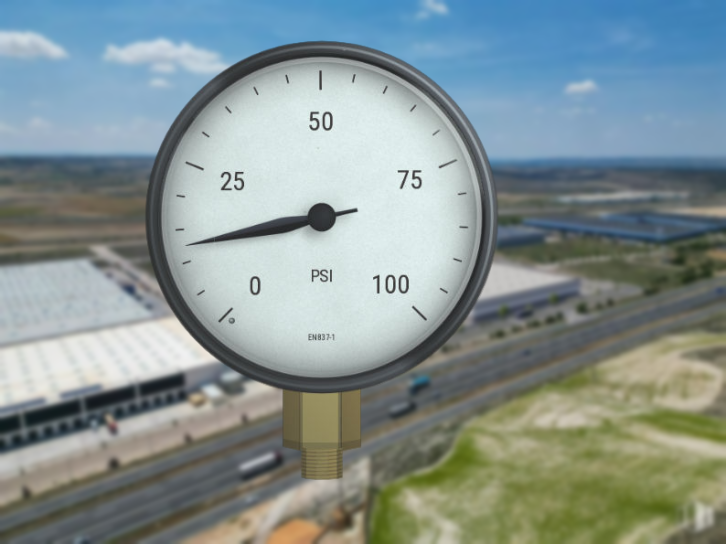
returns value=12.5 unit=psi
